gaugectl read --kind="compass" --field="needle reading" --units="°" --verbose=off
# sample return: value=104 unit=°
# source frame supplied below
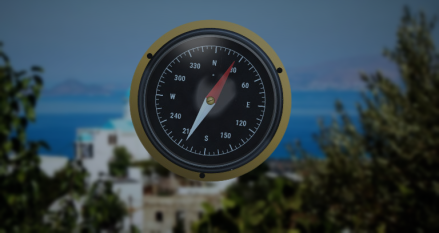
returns value=25 unit=°
